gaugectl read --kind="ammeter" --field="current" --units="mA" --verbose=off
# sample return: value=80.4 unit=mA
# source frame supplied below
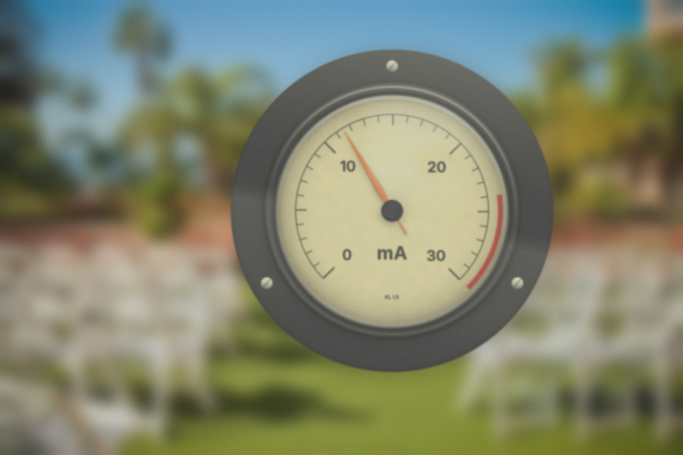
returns value=11.5 unit=mA
